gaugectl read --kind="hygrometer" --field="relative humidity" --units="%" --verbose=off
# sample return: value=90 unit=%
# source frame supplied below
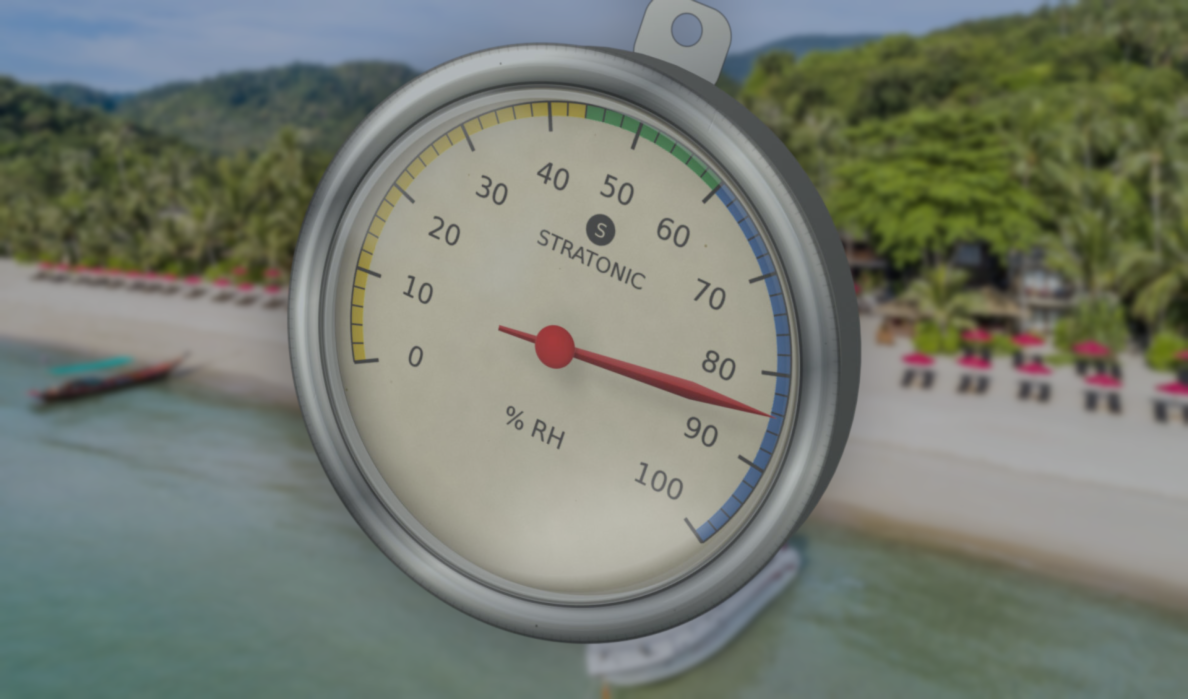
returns value=84 unit=%
